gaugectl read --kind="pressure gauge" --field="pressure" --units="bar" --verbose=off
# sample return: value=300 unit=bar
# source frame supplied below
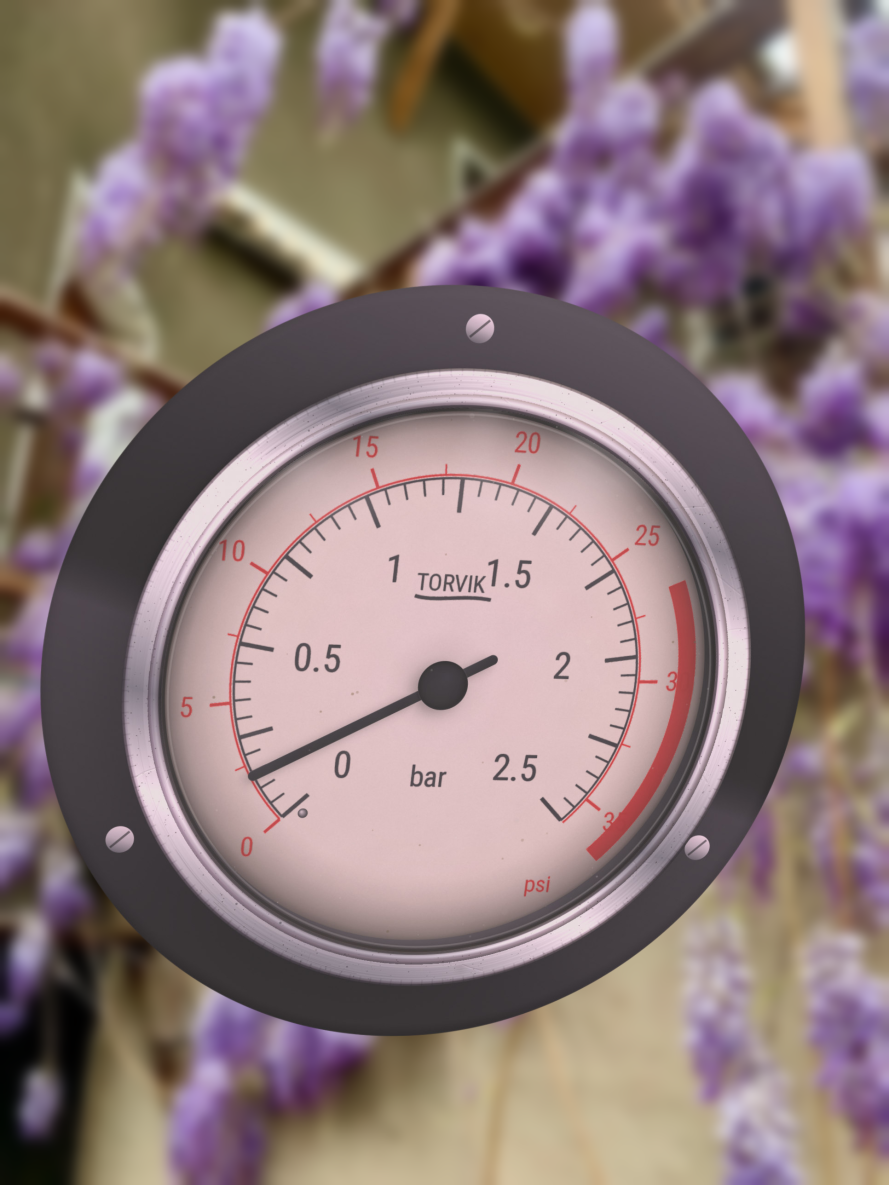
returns value=0.15 unit=bar
